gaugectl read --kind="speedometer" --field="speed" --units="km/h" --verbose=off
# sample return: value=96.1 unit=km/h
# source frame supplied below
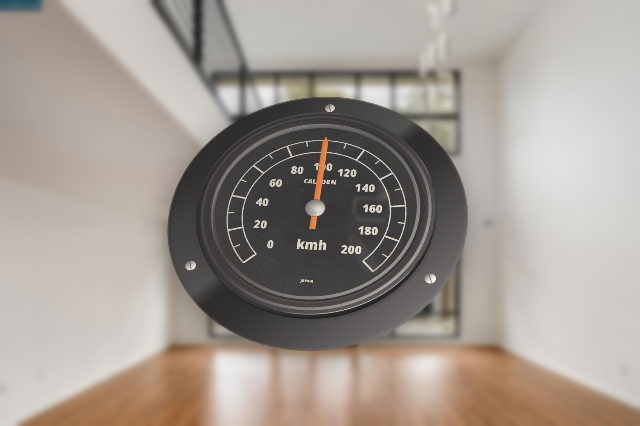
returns value=100 unit=km/h
